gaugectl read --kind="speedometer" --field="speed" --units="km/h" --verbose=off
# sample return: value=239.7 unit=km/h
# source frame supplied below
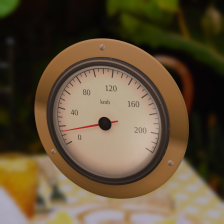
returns value=15 unit=km/h
